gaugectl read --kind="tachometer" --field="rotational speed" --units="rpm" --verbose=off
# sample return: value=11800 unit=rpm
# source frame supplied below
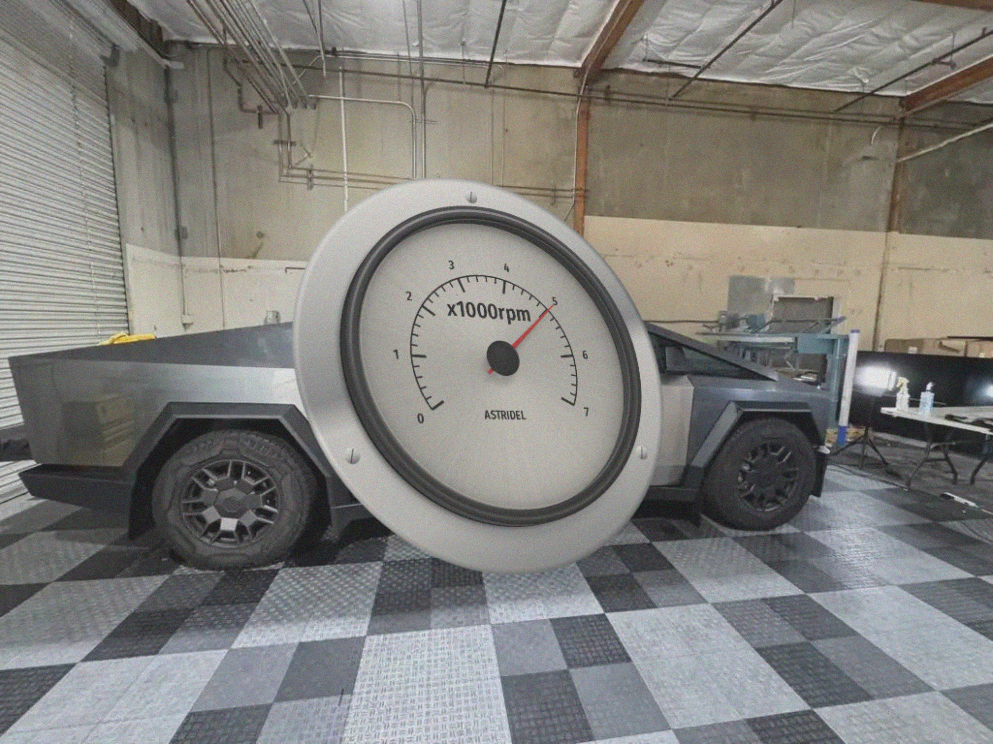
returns value=5000 unit=rpm
